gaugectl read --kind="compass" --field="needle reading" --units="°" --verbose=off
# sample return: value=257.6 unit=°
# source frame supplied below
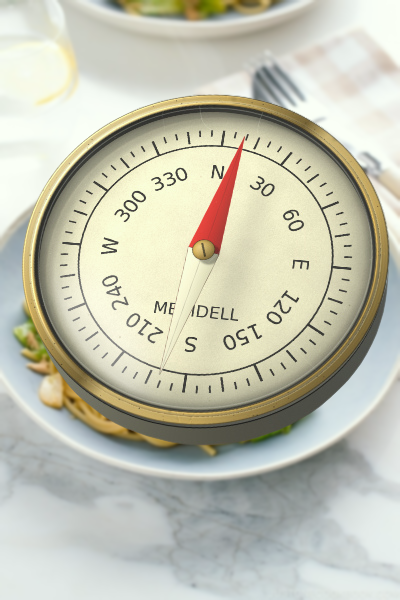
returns value=10 unit=°
